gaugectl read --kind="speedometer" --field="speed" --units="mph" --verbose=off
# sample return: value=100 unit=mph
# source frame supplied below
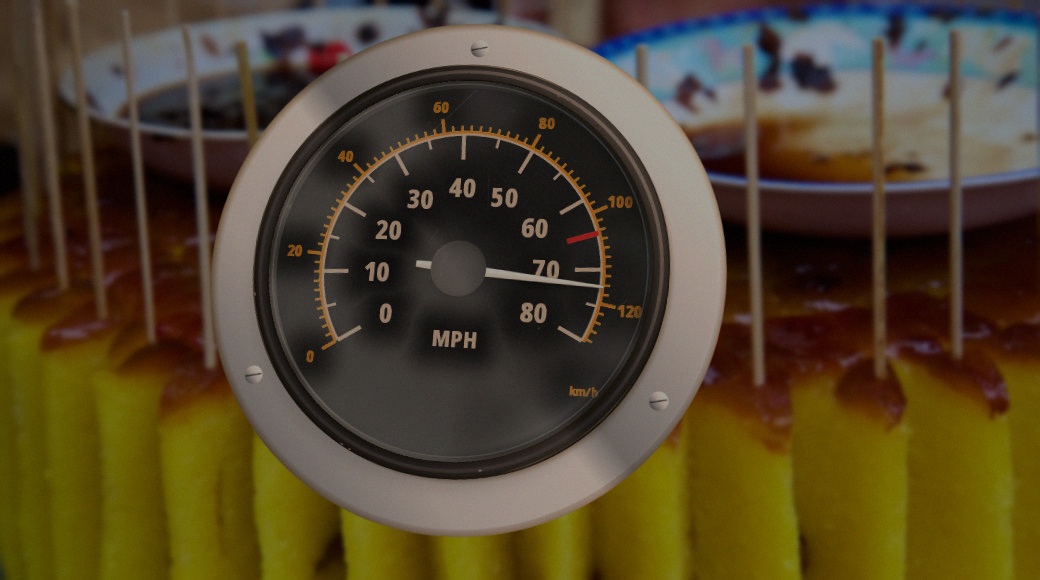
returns value=72.5 unit=mph
